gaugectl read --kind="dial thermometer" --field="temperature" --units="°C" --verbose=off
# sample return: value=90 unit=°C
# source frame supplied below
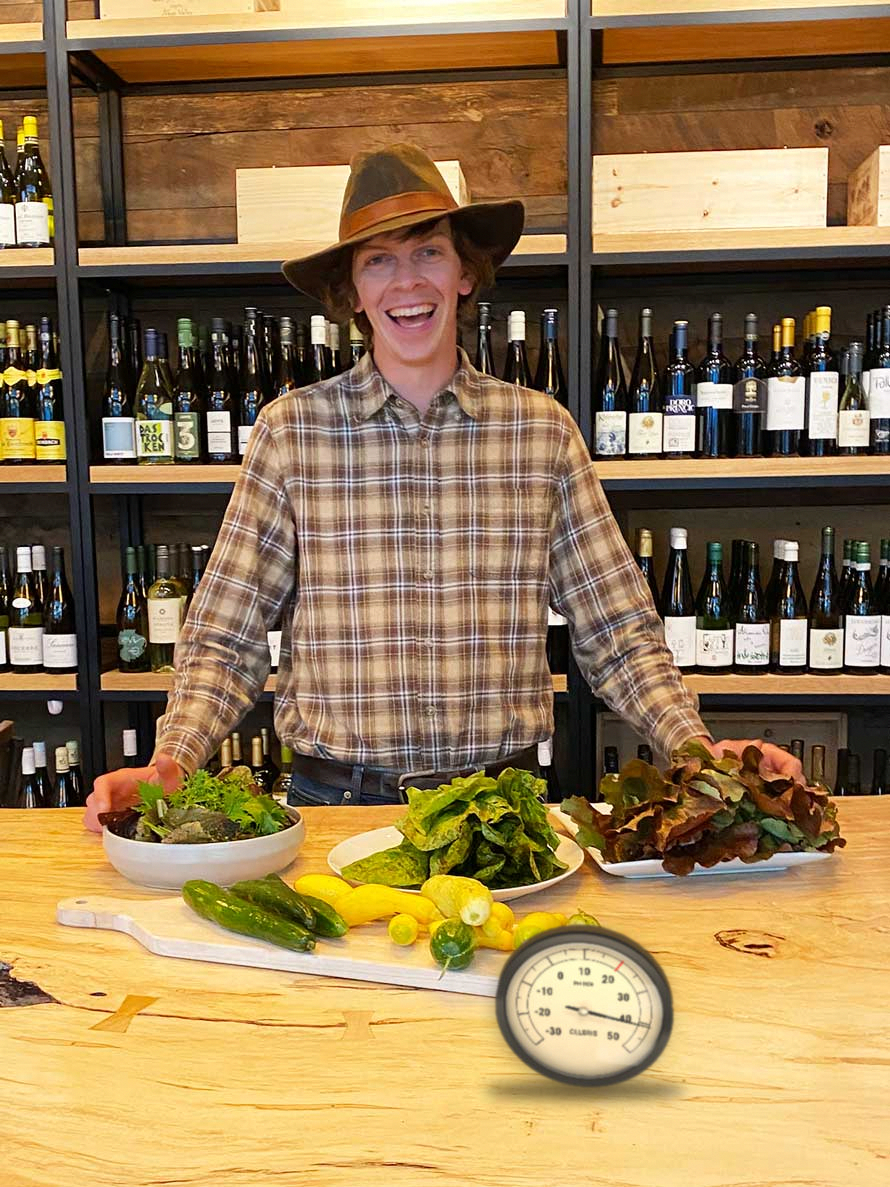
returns value=40 unit=°C
